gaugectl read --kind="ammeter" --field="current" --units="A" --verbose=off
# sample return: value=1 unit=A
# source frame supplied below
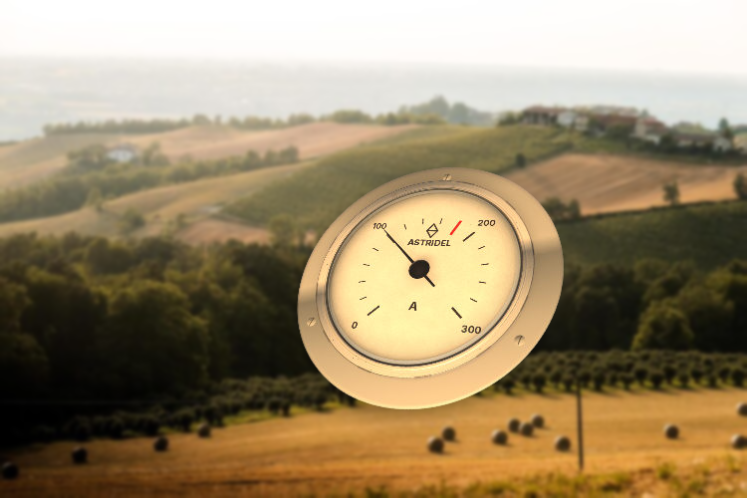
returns value=100 unit=A
